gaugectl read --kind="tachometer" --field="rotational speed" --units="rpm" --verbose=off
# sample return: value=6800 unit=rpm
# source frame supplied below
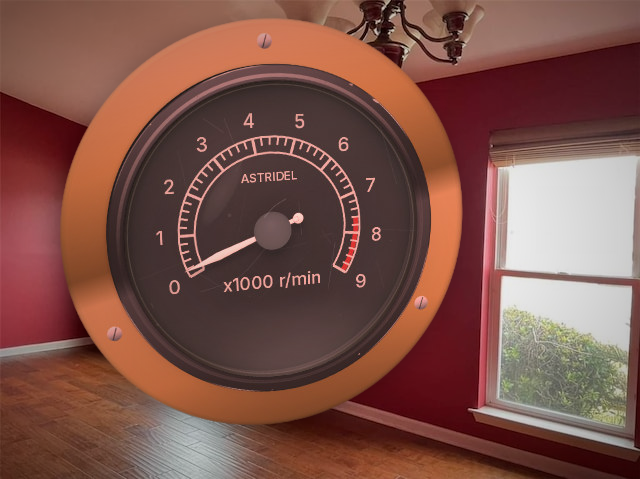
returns value=200 unit=rpm
